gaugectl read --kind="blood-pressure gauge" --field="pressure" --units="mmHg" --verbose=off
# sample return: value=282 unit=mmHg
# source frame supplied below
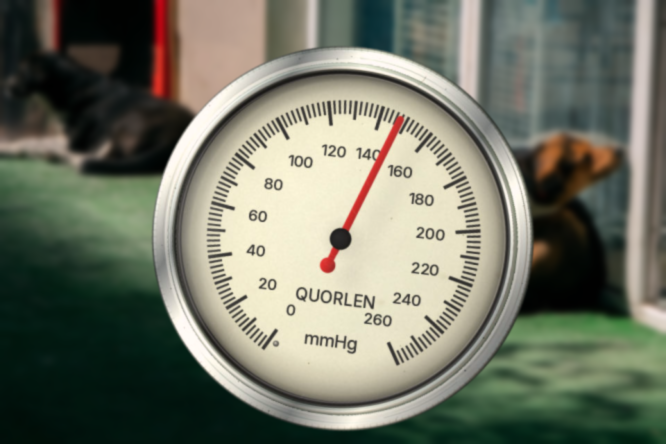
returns value=148 unit=mmHg
